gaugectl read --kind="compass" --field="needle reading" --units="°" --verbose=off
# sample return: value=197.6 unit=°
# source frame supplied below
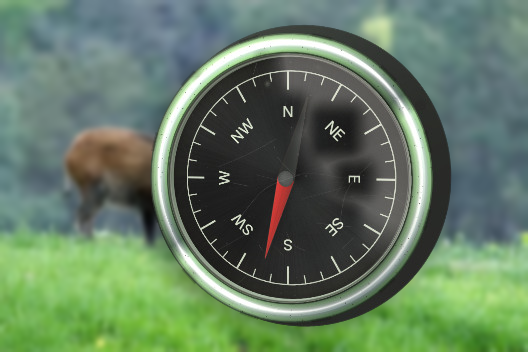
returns value=195 unit=°
